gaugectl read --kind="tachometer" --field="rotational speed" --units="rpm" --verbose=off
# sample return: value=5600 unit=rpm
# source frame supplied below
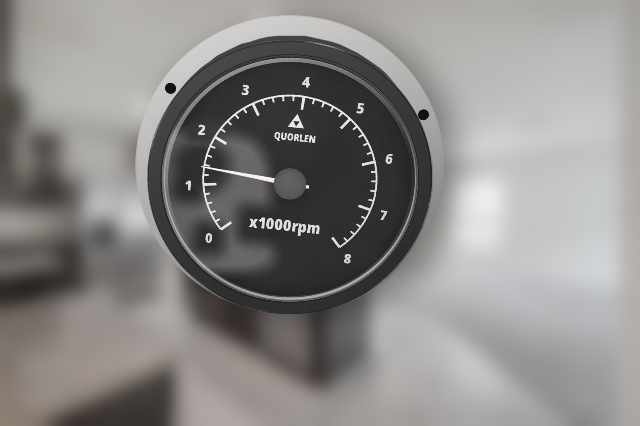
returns value=1400 unit=rpm
